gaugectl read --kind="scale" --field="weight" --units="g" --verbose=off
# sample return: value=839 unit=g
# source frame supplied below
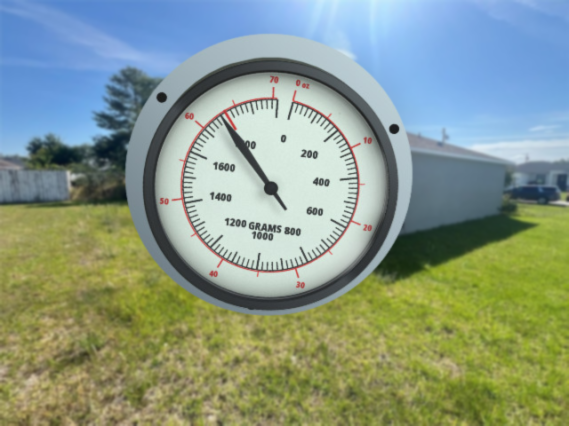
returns value=1780 unit=g
